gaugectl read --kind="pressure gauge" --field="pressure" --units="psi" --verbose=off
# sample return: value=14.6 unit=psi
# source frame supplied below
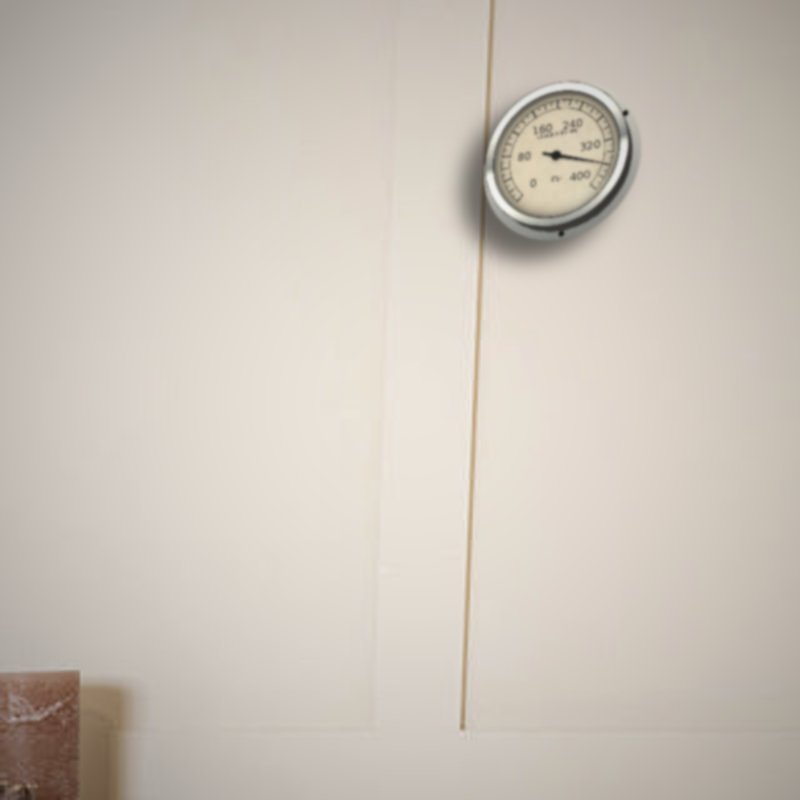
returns value=360 unit=psi
